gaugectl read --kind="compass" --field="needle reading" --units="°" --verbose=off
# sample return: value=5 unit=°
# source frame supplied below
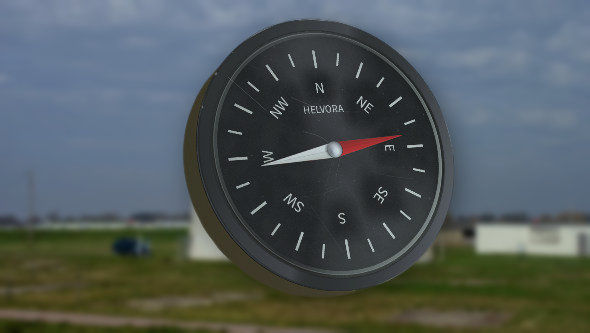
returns value=82.5 unit=°
